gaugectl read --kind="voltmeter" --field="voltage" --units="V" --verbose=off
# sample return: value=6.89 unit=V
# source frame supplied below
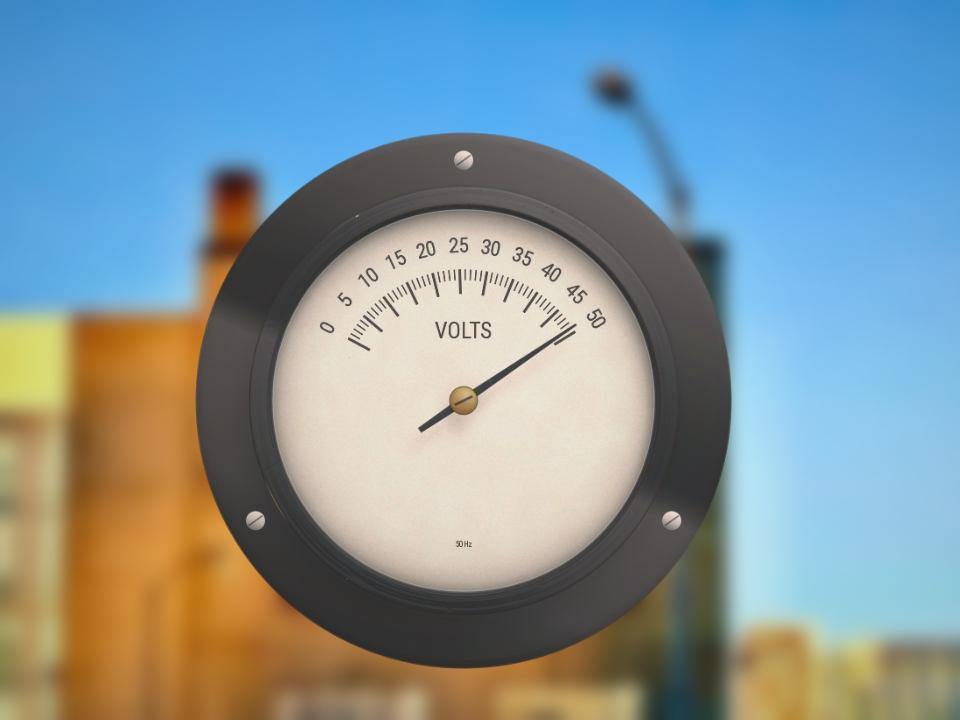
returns value=49 unit=V
